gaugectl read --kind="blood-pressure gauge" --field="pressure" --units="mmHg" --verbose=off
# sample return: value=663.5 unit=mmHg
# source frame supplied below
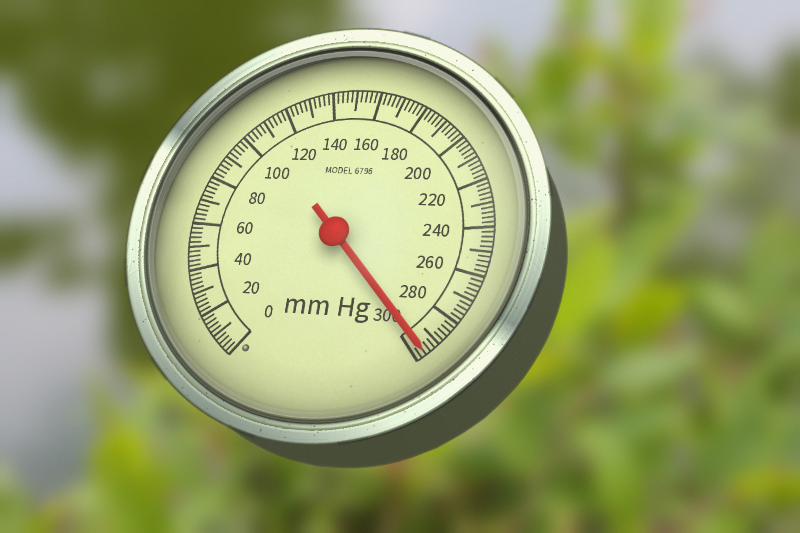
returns value=296 unit=mmHg
